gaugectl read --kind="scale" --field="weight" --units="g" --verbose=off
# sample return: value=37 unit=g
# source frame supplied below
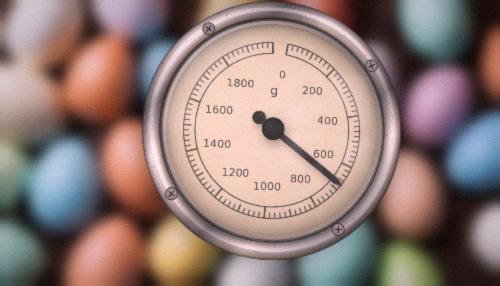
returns value=680 unit=g
